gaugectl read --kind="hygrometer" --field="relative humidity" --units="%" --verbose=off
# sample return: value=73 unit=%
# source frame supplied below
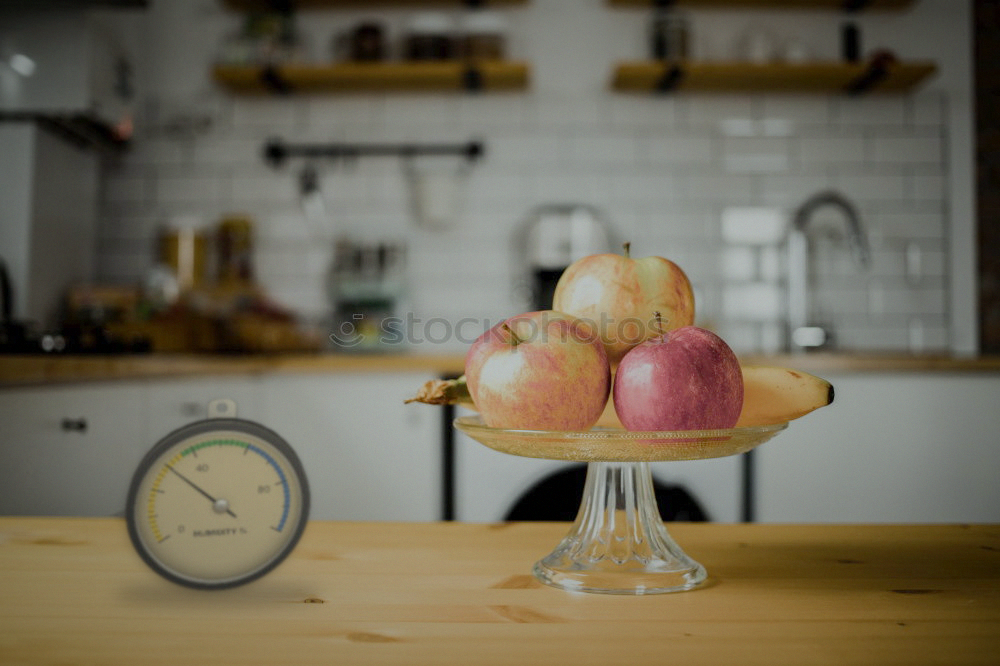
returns value=30 unit=%
